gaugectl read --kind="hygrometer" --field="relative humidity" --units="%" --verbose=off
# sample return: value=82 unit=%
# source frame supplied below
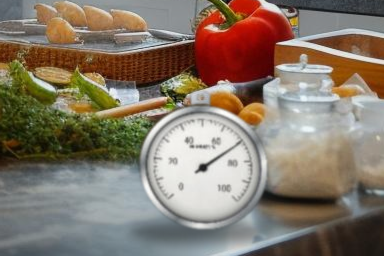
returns value=70 unit=%
